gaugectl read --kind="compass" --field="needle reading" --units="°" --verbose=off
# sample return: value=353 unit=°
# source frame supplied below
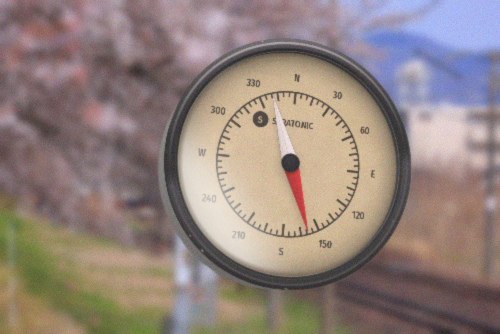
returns value=160 unit=°
